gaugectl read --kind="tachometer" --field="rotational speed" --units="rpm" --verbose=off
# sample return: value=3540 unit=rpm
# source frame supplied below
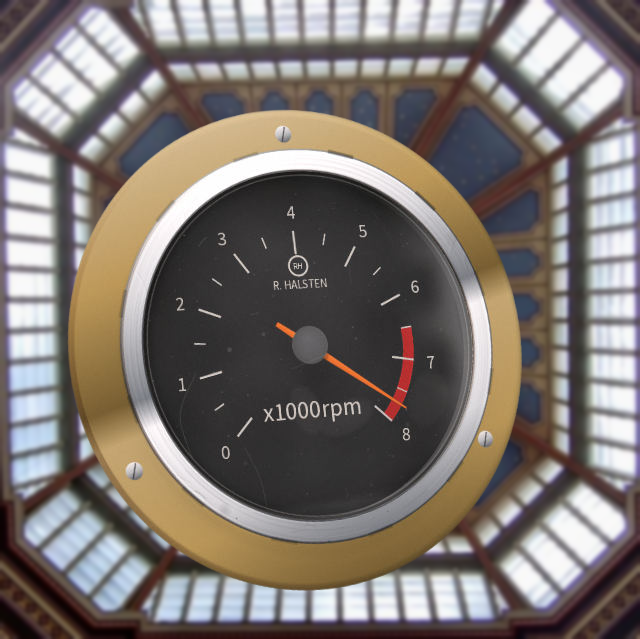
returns value=7750 unit=rpm
